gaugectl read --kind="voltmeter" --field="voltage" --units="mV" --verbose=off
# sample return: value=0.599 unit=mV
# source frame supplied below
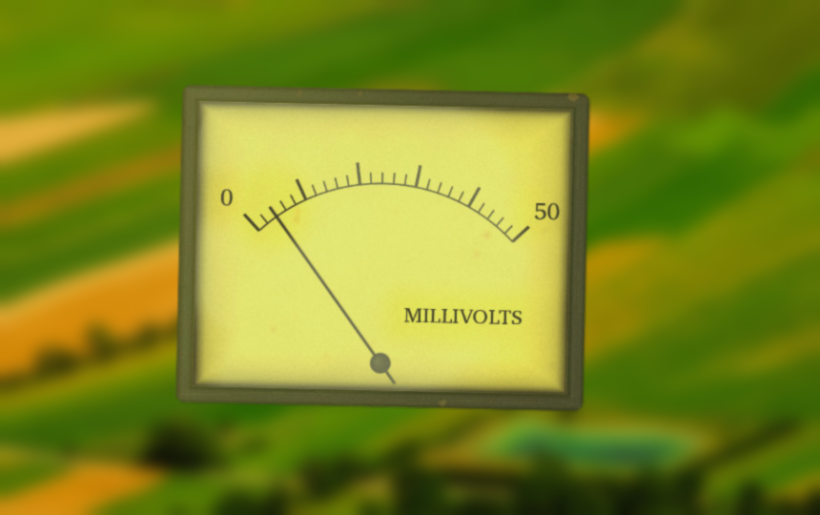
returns value=4 unit=mV
